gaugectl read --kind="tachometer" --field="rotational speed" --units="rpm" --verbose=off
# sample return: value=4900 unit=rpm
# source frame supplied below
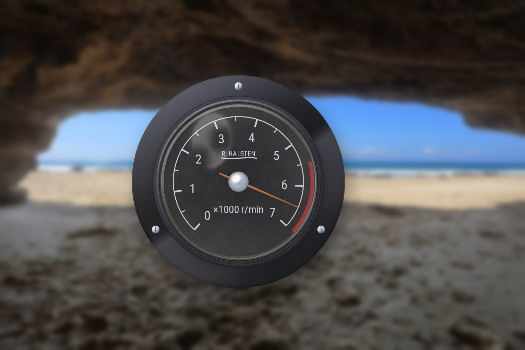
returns value=6500 unit=rpm
